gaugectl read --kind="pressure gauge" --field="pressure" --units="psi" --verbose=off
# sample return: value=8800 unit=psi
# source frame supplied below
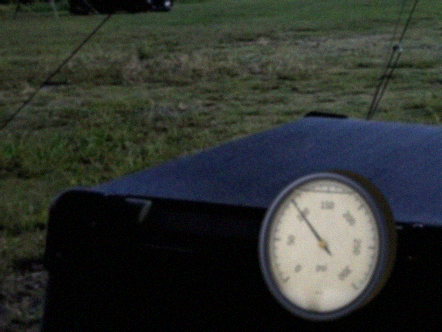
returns value=100 unit=psi
